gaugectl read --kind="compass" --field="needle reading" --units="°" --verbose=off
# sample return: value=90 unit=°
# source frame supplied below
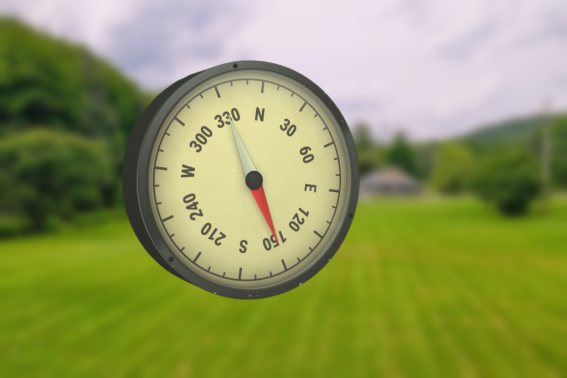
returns value=150 unit=°
